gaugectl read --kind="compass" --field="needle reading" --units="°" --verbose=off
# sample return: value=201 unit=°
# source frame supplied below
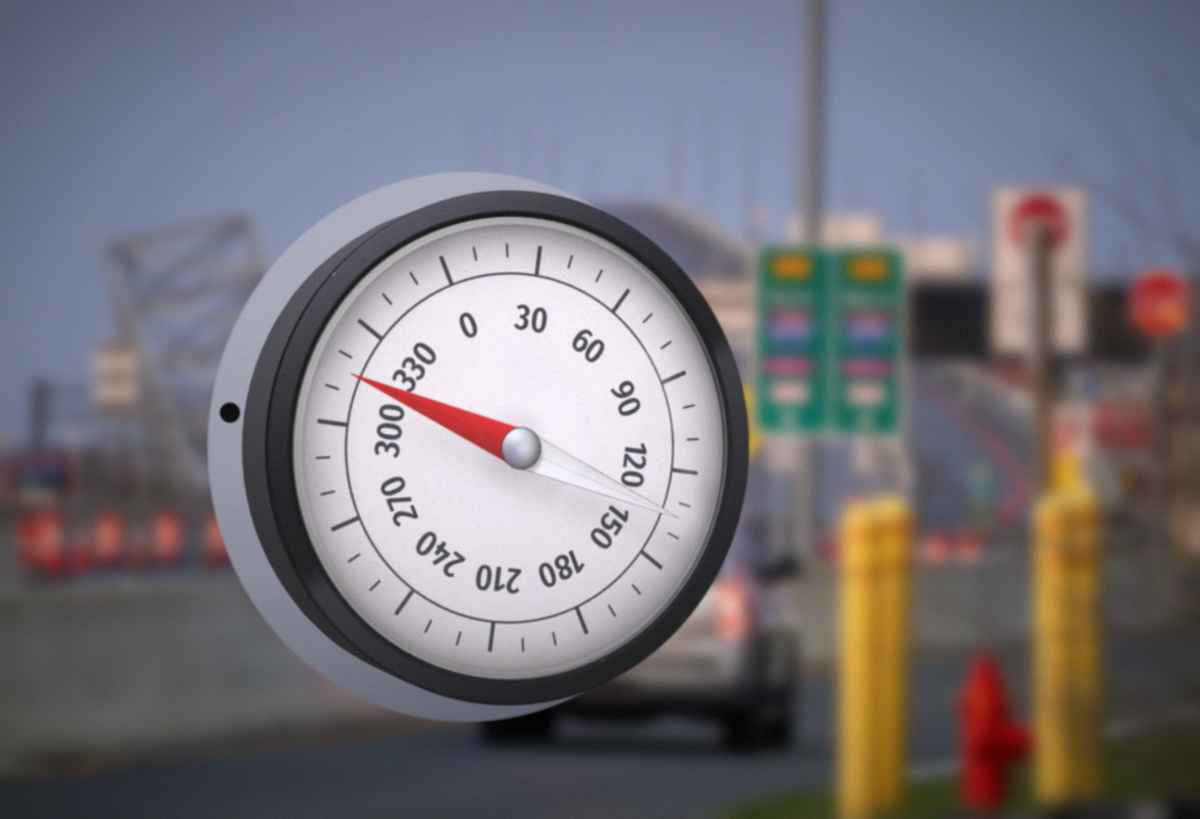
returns value=315 unit=°
